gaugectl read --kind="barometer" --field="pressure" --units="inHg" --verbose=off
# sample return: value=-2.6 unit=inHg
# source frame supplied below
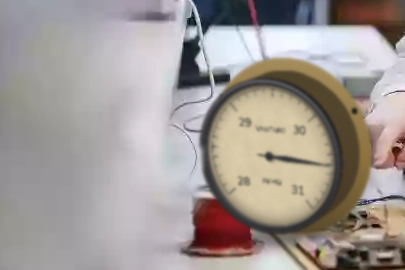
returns value=30.5 unit=inHg
